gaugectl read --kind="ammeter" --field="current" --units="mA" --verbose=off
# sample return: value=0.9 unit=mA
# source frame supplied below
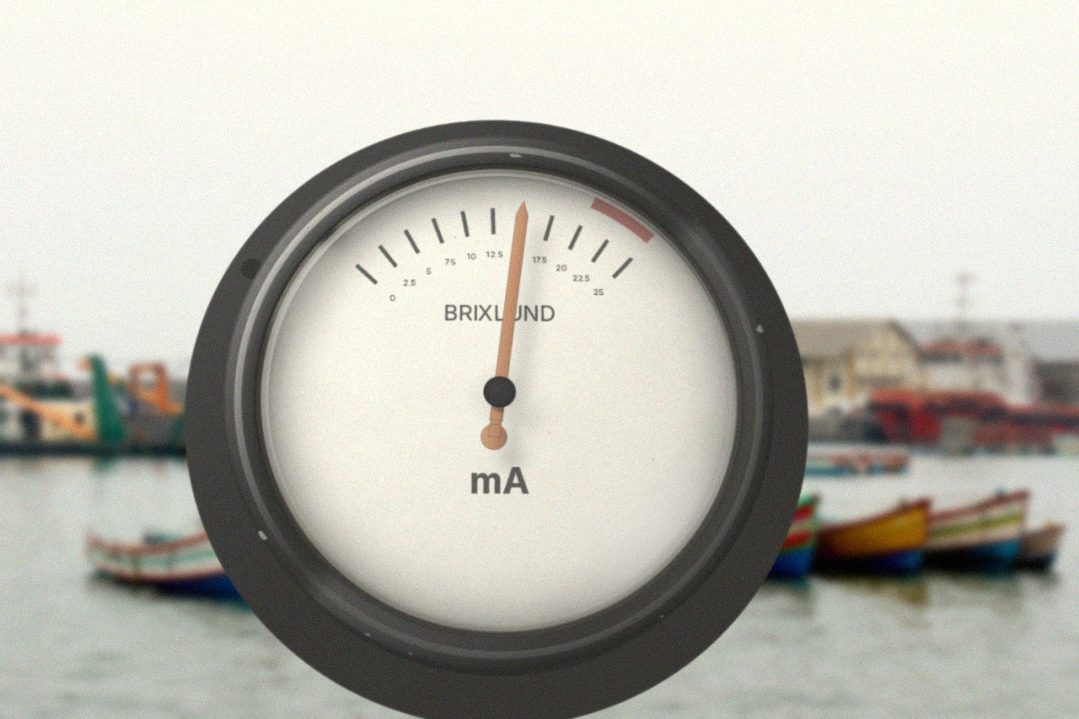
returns value=15 unit=mA
